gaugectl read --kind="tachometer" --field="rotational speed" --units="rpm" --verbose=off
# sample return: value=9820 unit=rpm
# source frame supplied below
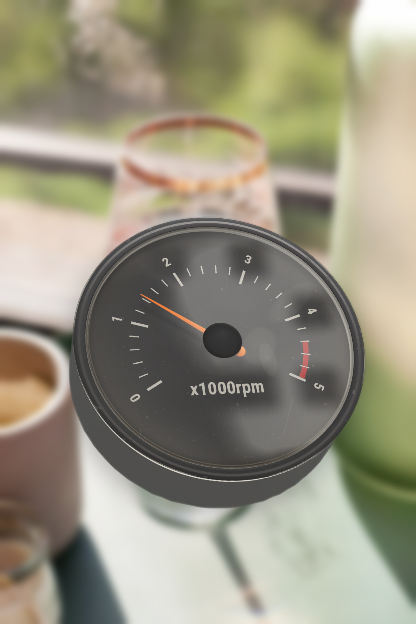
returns value=1400 unit=rpm
